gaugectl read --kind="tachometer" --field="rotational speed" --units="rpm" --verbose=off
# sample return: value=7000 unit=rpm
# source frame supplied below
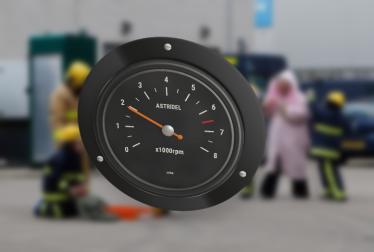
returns value=2000 unit=rpm
